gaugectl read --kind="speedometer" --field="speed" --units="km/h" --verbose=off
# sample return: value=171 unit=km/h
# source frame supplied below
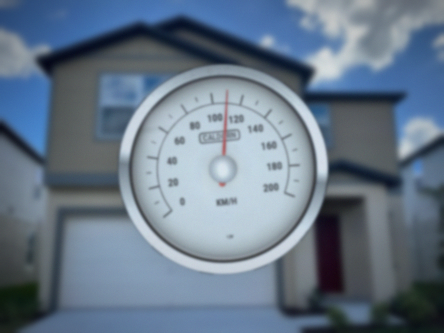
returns value=110 unit=km/h
